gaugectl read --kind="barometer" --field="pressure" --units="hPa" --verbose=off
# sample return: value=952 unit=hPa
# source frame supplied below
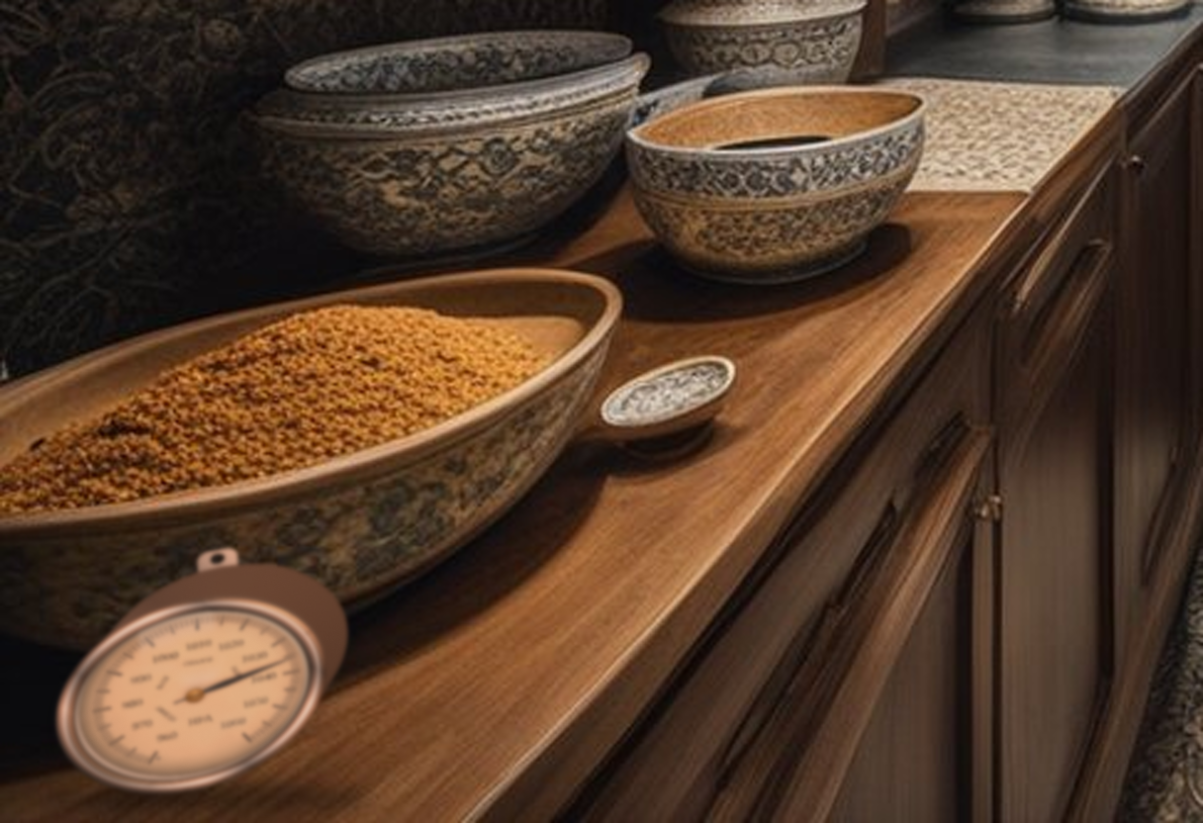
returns value=1035 unit=hPa
